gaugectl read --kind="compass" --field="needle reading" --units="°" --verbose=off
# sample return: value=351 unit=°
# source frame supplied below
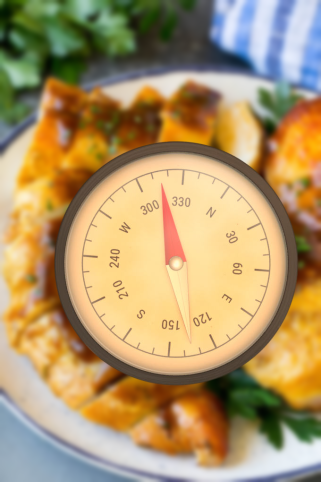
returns value=315 unit=°
